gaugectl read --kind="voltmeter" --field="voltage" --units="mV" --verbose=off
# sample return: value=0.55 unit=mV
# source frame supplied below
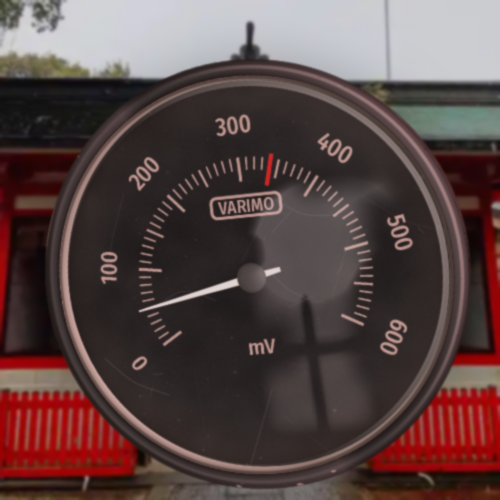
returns value=50 unit=mV
